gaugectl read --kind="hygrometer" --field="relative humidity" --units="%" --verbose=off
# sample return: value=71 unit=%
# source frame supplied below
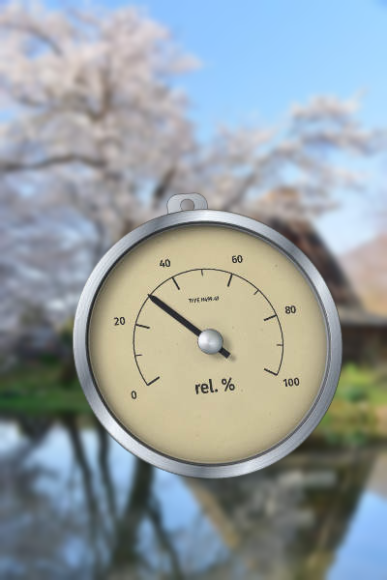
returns value=30 unit=%
